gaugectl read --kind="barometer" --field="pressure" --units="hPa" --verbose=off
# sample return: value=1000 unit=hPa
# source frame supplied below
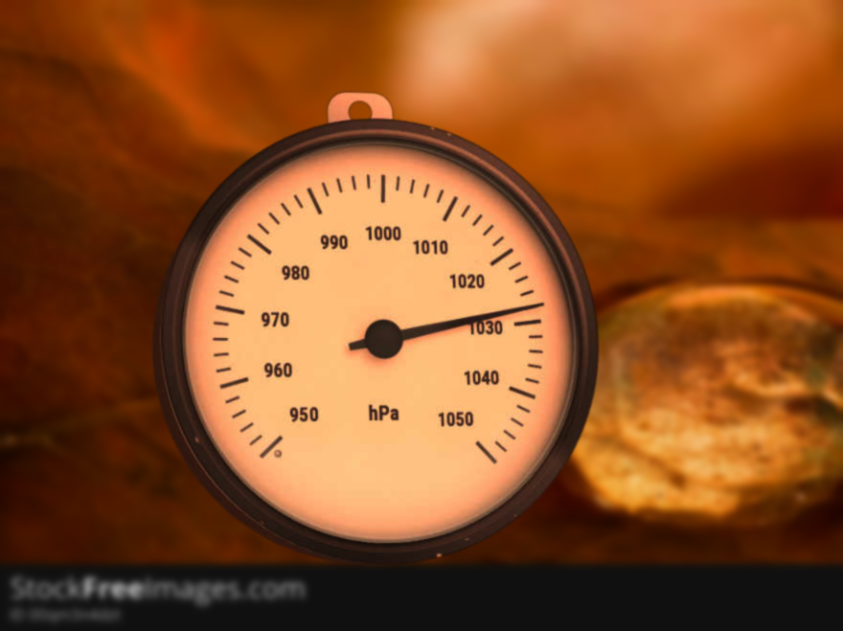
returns value=1028 unit=hPa
